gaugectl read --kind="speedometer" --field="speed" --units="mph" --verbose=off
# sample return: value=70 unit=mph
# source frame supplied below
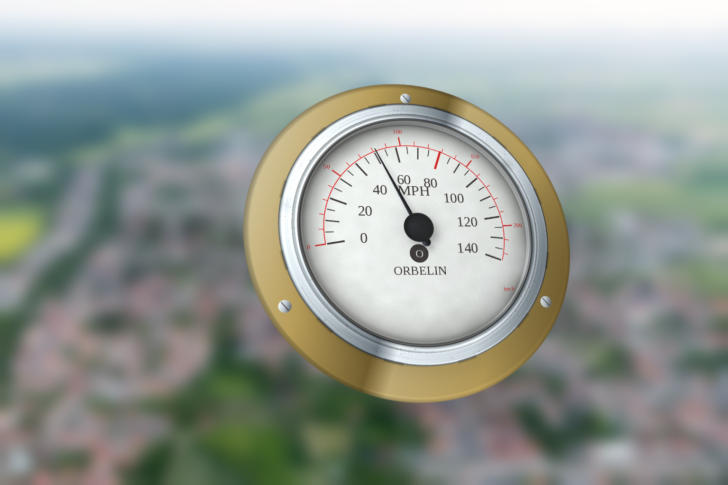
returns value=50 unit=mph
